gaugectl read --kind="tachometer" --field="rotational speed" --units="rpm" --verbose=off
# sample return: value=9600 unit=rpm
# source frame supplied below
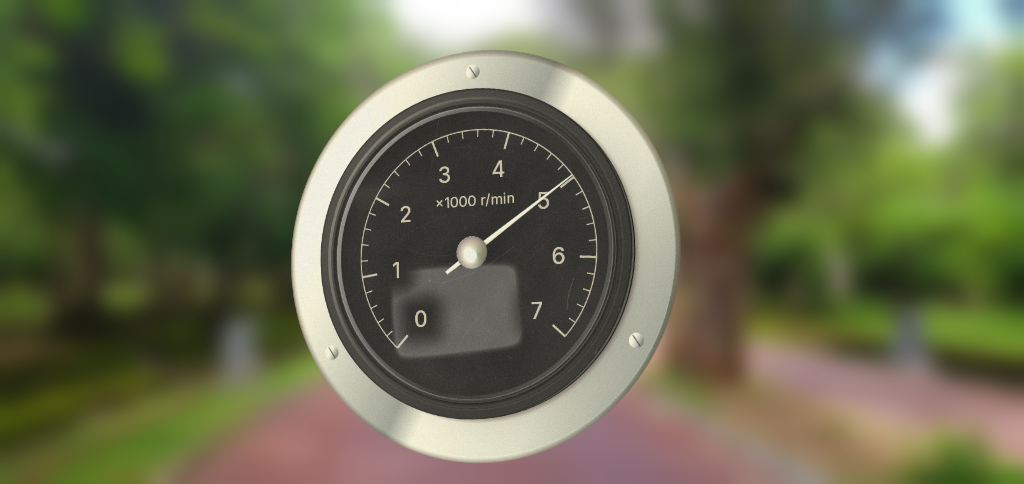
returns value=5000 unit=rpm
